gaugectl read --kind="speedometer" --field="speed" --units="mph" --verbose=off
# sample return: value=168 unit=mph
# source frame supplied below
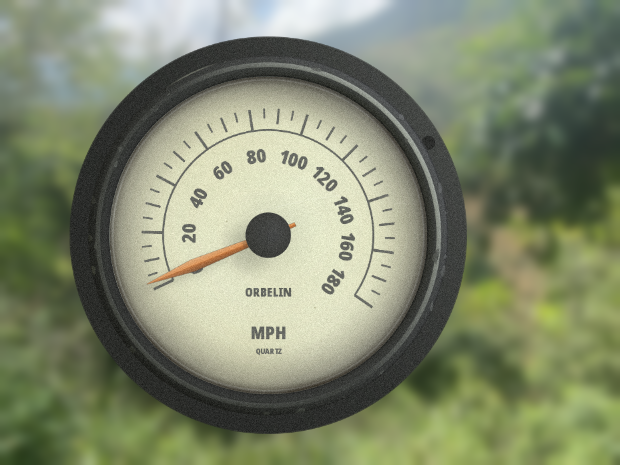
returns value=2.5 unit=mph
